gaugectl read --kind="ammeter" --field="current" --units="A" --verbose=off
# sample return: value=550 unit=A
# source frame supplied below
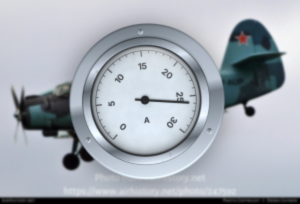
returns value=26 unit=A
